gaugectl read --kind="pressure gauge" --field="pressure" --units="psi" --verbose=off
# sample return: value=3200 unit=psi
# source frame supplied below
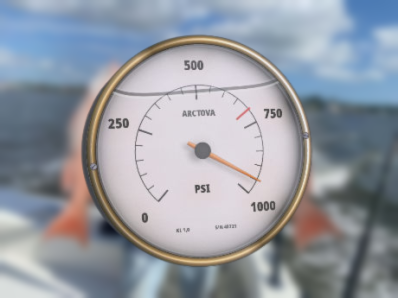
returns value=950 unit=psi
